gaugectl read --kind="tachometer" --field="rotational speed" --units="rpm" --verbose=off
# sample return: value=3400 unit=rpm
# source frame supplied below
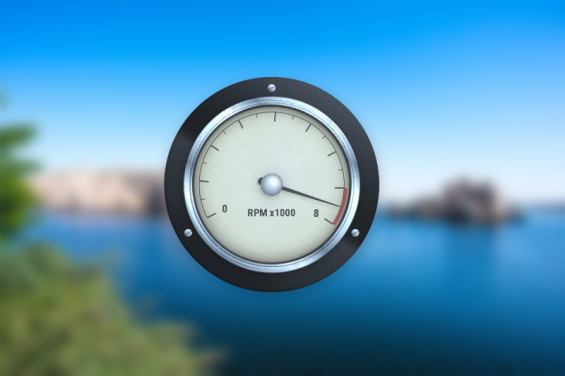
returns value=7500 unit=rpm
